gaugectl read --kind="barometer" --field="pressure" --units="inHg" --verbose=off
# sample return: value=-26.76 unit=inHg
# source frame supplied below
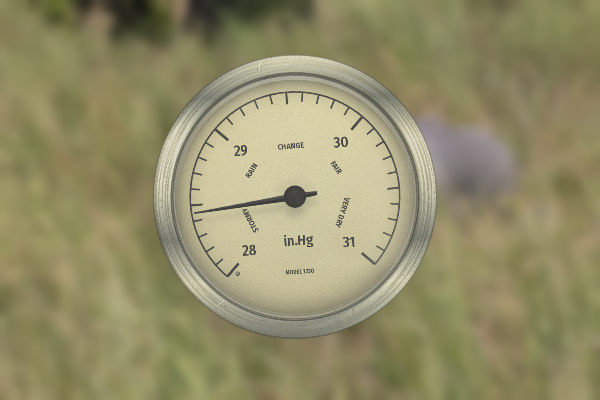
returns value=28.45 unit=inHg
